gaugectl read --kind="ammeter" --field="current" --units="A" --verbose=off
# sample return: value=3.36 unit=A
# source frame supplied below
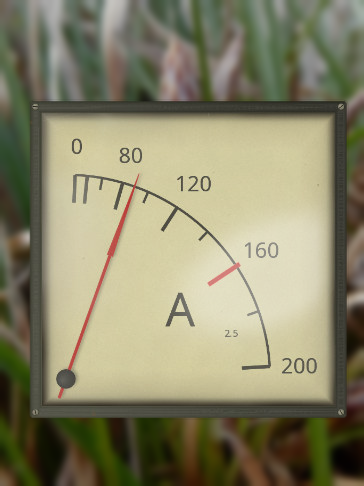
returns value=90 unit=A
